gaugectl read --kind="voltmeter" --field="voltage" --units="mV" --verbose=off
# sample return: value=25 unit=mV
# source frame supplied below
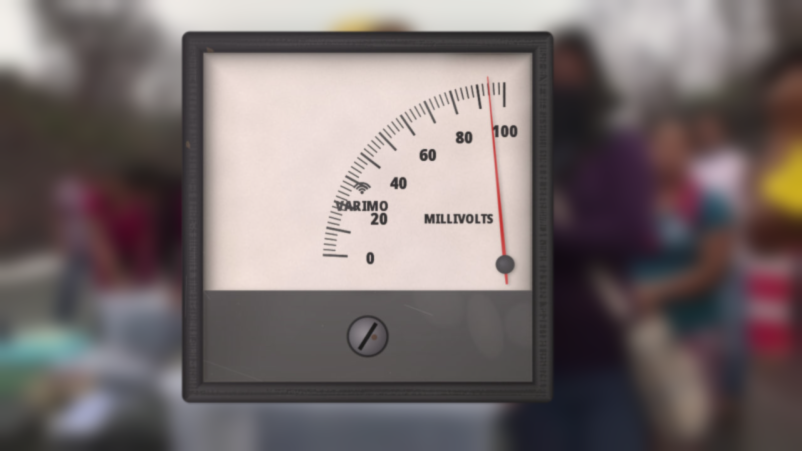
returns value=94 unit=mV
